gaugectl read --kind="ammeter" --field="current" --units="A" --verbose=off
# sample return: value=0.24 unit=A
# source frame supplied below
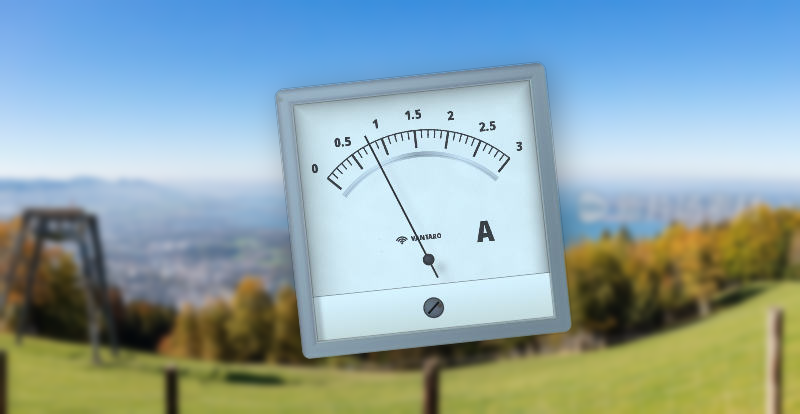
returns value=0.8 unit=A
